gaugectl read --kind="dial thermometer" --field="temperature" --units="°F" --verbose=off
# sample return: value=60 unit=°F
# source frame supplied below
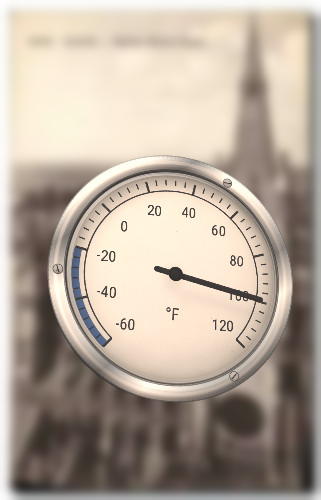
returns value=100 unit=°F
